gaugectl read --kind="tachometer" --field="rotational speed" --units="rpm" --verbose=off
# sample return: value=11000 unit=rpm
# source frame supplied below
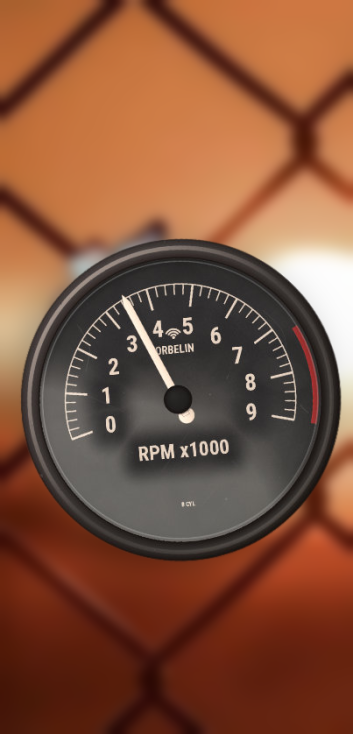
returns value=3500 unit=rpm
